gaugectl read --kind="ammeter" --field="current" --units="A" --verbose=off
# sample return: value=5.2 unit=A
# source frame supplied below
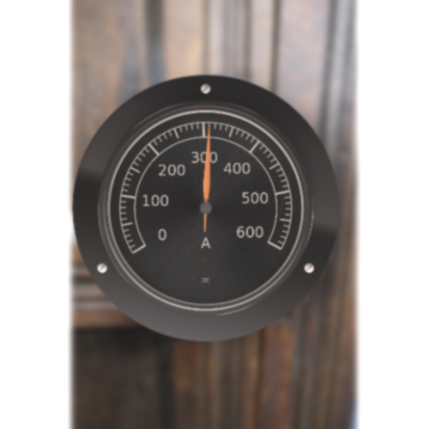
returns value=310 unit=A
